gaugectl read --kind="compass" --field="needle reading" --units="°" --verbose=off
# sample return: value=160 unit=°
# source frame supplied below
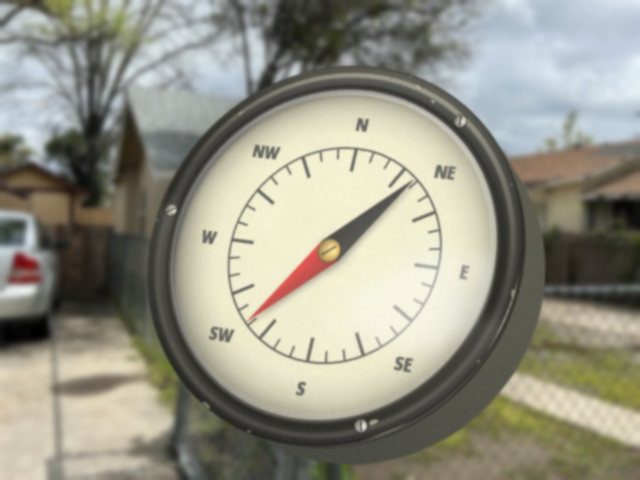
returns value=220 unit=°
